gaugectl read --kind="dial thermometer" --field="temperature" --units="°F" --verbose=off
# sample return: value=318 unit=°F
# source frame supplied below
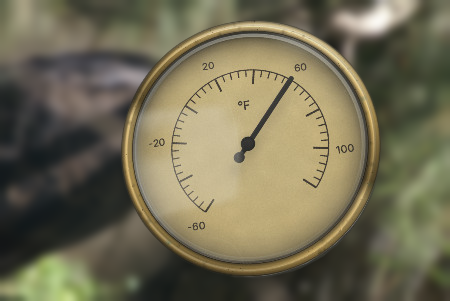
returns value=60 unit=°F
